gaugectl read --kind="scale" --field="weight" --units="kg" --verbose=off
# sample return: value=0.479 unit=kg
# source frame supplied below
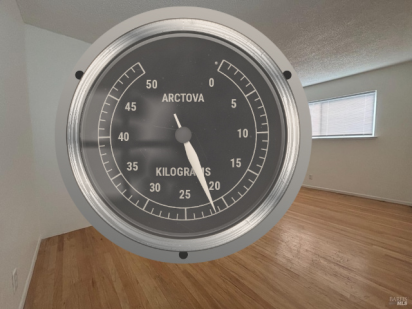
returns value=21.5 unit=kg
